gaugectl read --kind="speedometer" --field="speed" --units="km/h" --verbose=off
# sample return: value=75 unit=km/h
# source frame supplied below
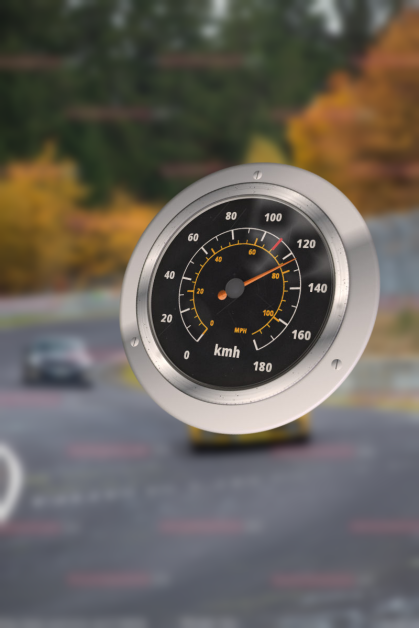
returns value=125 unit=km/h
